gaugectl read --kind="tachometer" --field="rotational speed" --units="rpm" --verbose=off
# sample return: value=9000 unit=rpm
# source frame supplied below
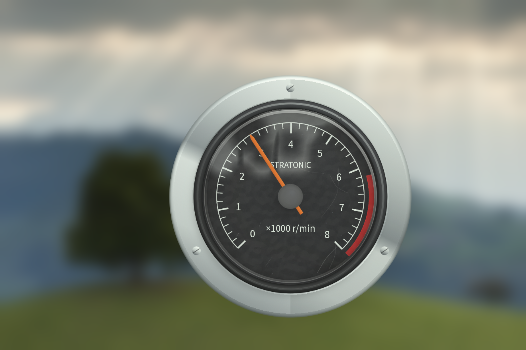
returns value=3000 unit=rpm
